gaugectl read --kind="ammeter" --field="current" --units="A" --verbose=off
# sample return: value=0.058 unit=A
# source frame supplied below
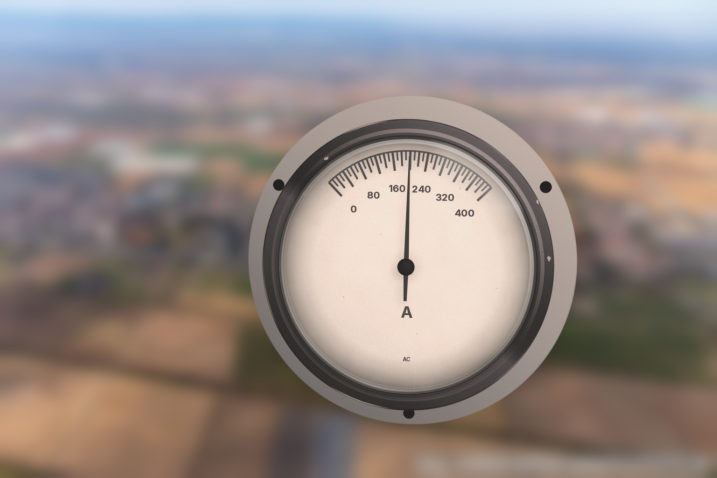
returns value=200 unit=A
